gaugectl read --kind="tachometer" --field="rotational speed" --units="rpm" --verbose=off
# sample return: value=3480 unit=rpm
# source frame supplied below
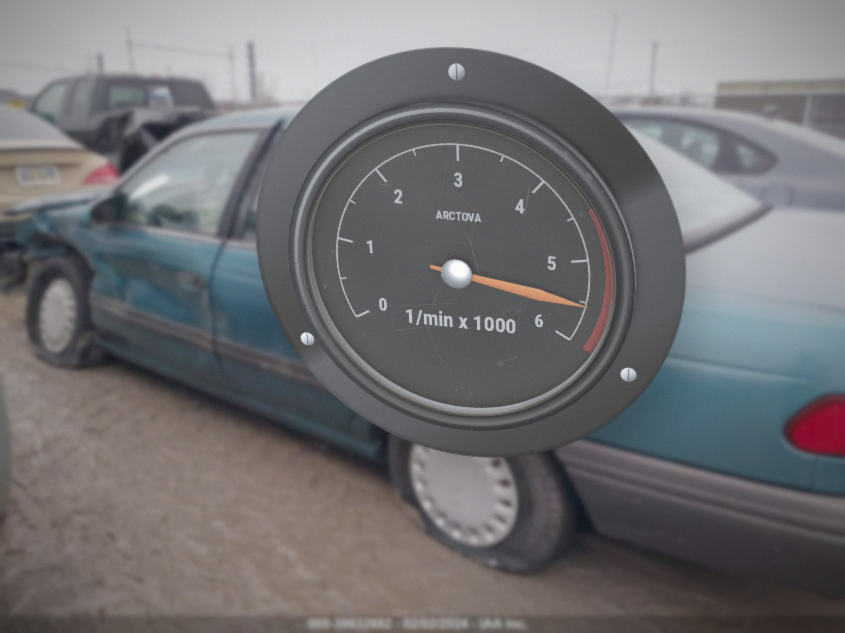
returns value=5500 unit=rpm
